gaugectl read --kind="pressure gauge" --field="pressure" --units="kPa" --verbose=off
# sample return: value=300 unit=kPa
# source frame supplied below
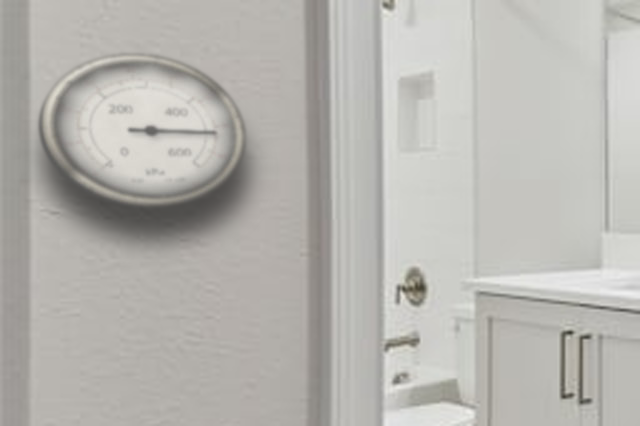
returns value=500 unit=kPa
